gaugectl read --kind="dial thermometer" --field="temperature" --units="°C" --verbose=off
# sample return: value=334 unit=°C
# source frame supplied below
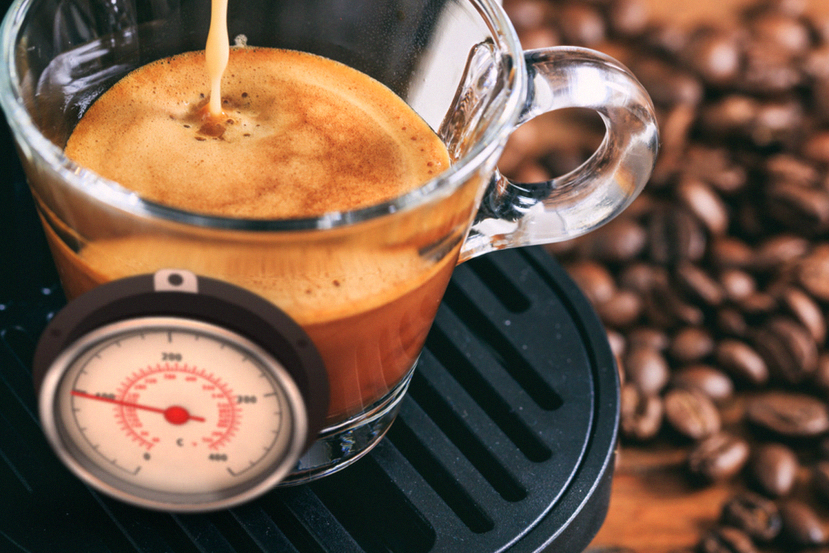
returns value=100 unit=°C
